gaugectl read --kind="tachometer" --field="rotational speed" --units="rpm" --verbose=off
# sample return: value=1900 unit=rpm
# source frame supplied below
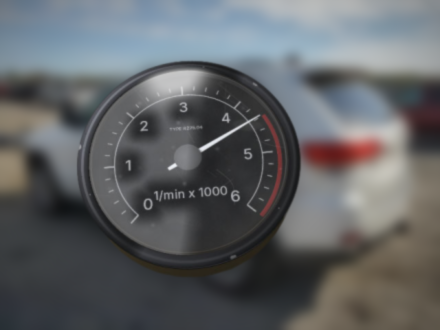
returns value=4400 unit=rpm
